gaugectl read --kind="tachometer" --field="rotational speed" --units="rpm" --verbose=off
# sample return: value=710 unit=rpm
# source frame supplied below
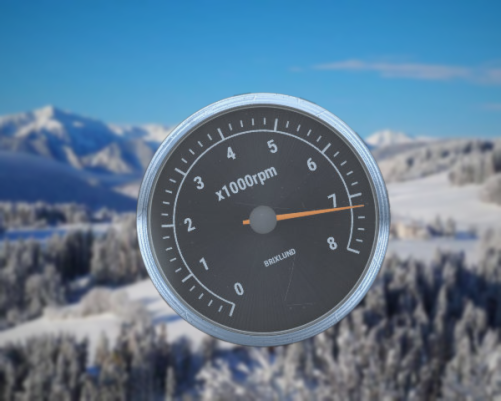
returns value=7200 unit=rpm
